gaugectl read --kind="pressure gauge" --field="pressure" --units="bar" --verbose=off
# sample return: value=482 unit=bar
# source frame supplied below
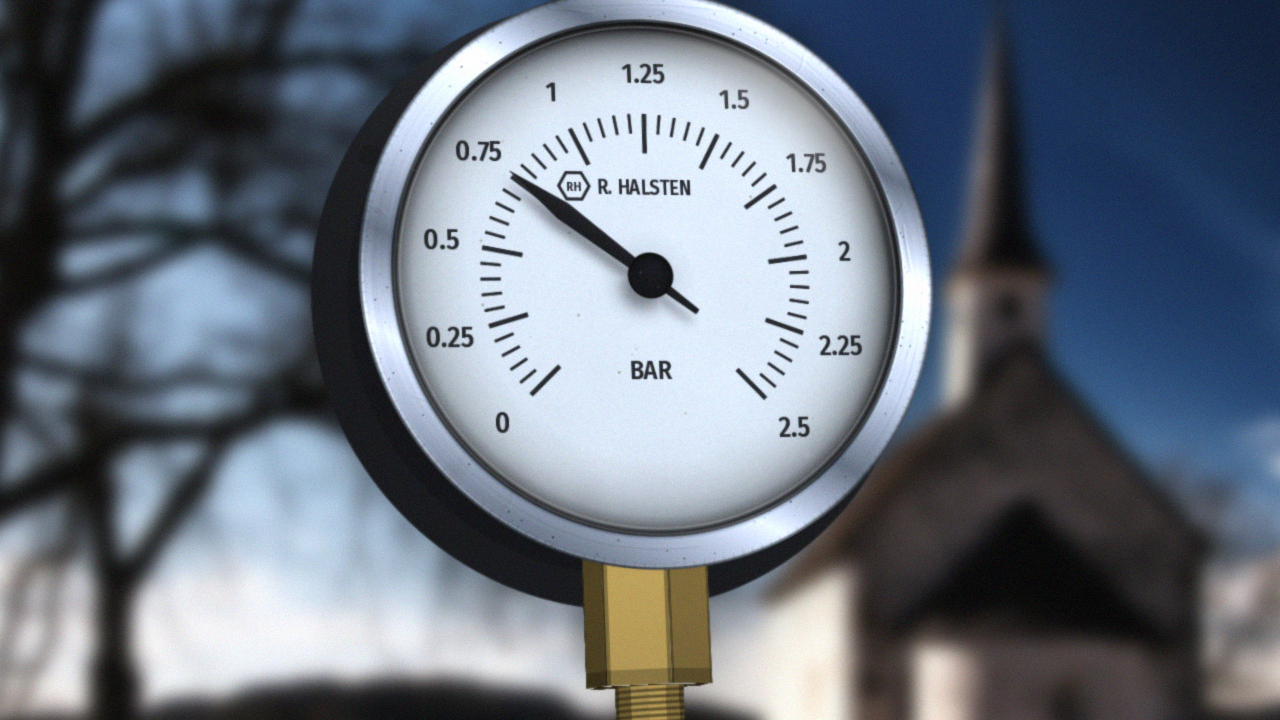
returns value=0.75 unit=bar
